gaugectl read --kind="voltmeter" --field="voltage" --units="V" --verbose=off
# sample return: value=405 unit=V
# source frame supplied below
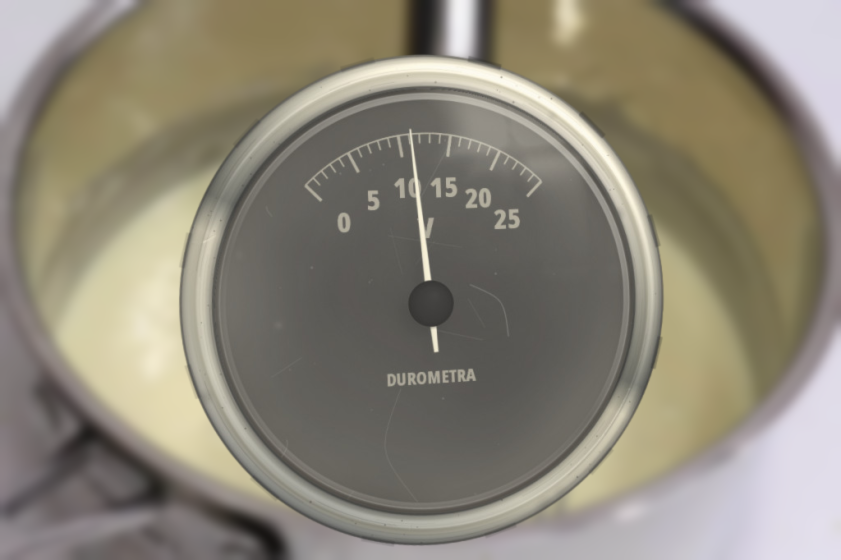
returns value=11 unit=V
